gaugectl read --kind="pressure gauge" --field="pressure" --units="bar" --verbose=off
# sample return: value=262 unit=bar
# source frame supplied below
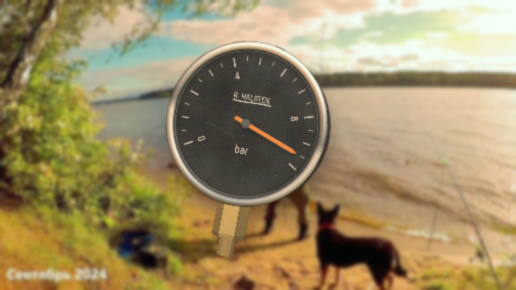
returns value=9.5 unit=bar
